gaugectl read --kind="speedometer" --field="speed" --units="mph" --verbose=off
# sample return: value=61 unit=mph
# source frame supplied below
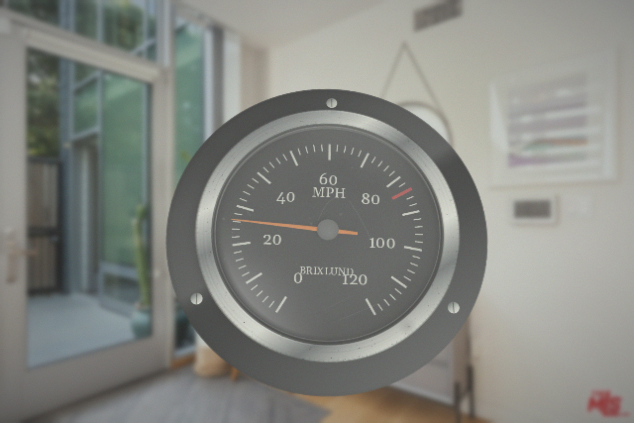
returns value=26 unit=mph
